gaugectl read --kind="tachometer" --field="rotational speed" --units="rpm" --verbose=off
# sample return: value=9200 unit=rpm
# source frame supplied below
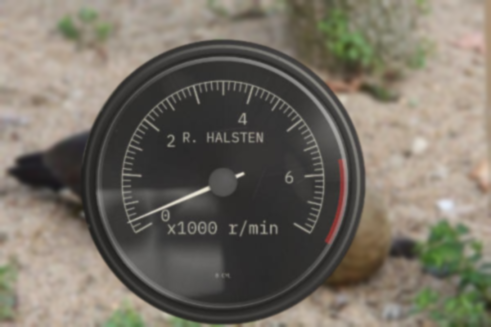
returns value=200 unit=rpm
